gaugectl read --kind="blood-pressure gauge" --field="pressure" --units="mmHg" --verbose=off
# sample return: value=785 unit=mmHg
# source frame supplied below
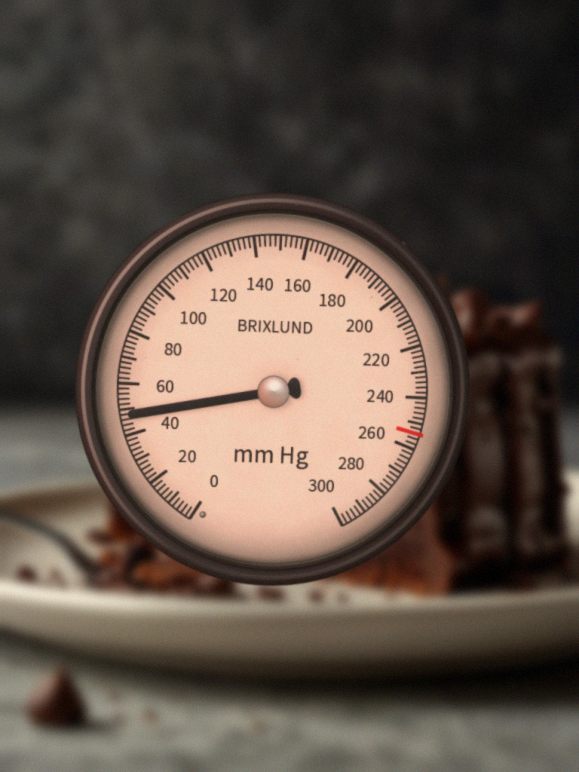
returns value=48 unit=mmHg
